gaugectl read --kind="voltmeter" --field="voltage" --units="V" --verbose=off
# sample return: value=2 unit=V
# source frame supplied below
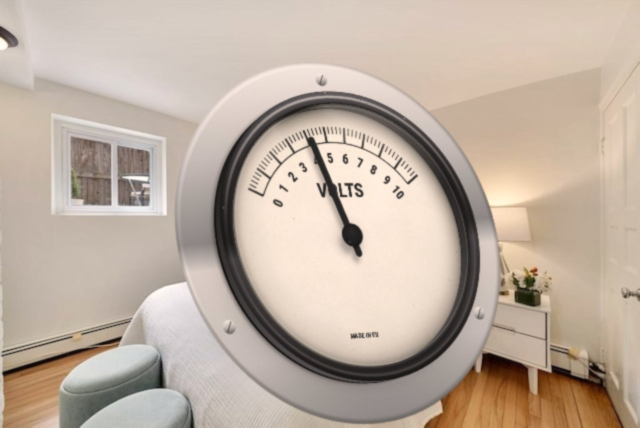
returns value=4 unit=V
